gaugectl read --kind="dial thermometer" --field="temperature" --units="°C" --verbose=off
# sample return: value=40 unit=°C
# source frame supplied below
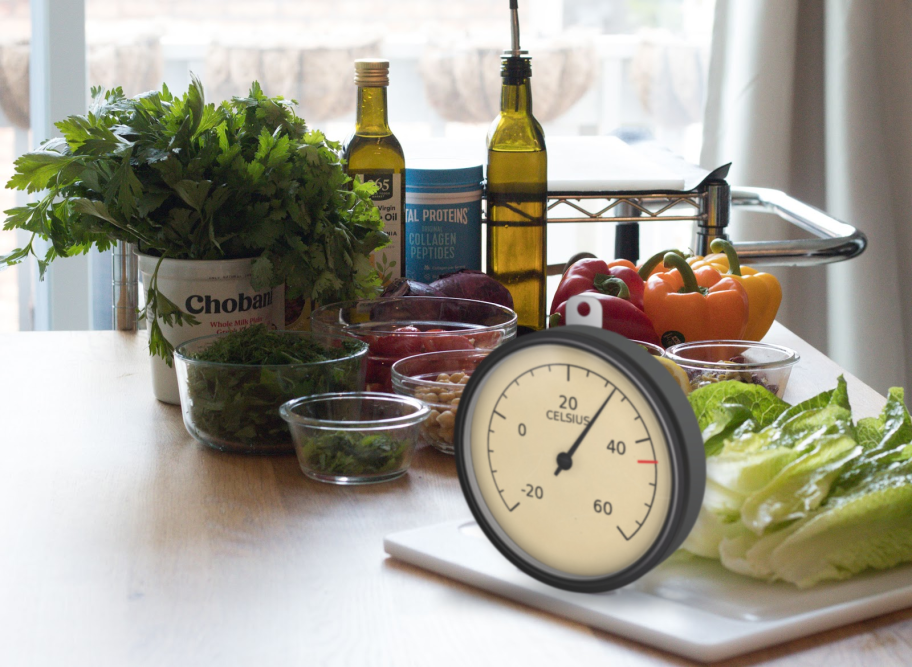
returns value=30 unit=°C
